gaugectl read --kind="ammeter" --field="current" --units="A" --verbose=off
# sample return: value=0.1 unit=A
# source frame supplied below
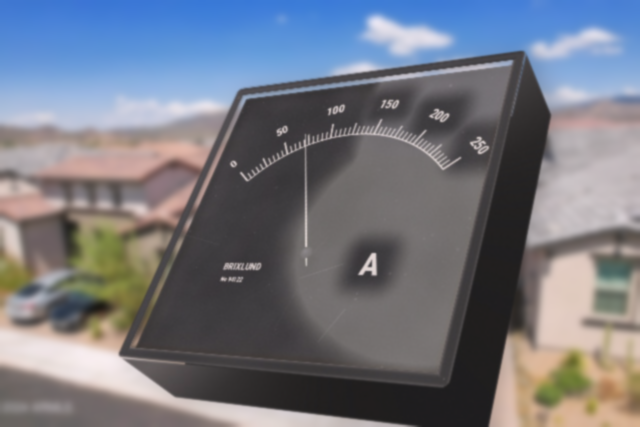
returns value=75 unit=A
